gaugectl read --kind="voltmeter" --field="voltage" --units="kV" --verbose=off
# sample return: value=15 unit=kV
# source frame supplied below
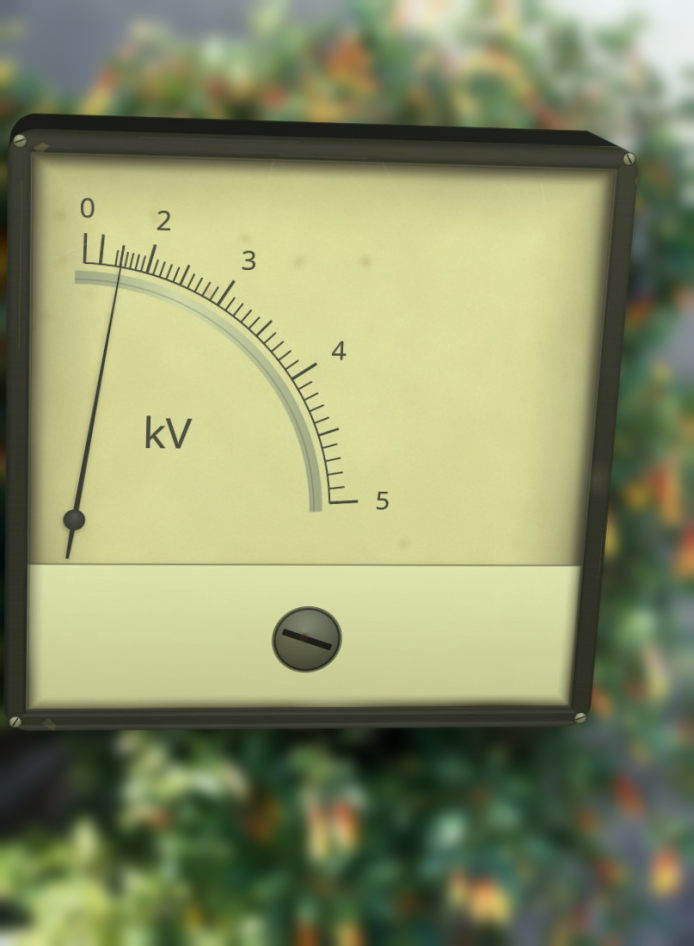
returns value=1.5 unit=kV
